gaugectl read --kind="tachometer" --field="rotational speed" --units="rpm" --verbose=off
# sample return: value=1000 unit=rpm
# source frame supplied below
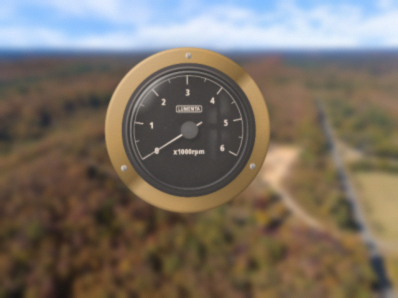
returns value=0 unit=rpm
